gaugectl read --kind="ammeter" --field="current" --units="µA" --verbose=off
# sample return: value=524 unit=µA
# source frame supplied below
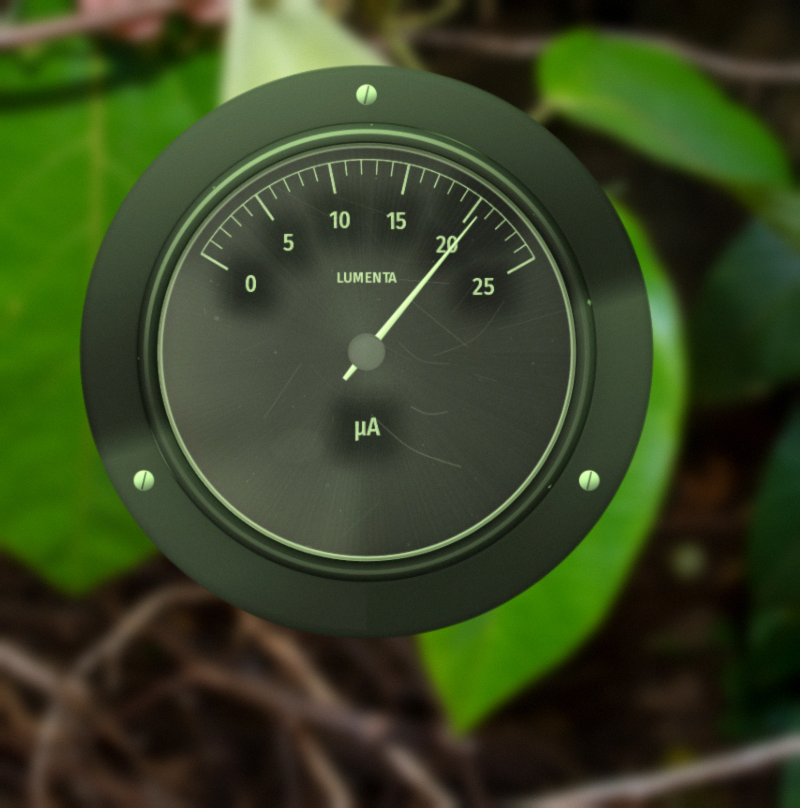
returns value=20.5 unit=µA
